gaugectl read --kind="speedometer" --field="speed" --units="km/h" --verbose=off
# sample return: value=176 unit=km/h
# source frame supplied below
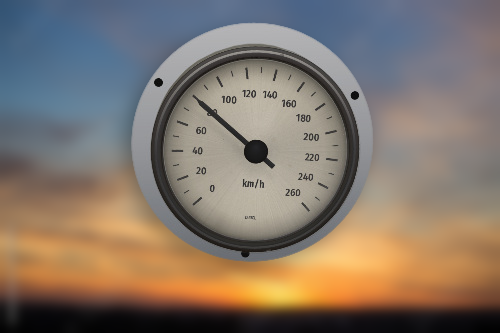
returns value=80 unit=km/h
